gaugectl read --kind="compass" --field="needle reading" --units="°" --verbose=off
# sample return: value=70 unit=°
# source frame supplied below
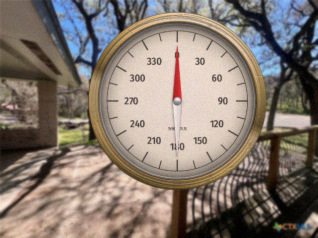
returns value=0 unit=°
